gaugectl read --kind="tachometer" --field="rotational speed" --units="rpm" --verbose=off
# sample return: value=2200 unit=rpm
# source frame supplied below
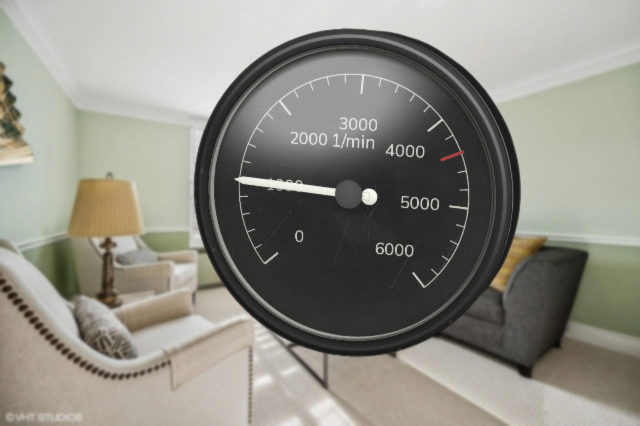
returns value=1000 unit=rpm
